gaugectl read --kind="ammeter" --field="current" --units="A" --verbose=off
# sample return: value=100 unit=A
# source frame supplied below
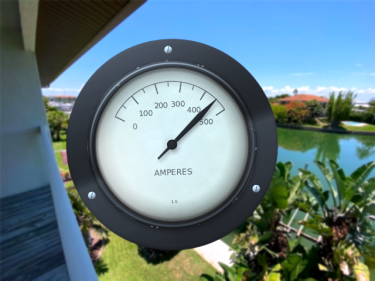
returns value=450 unit=A
